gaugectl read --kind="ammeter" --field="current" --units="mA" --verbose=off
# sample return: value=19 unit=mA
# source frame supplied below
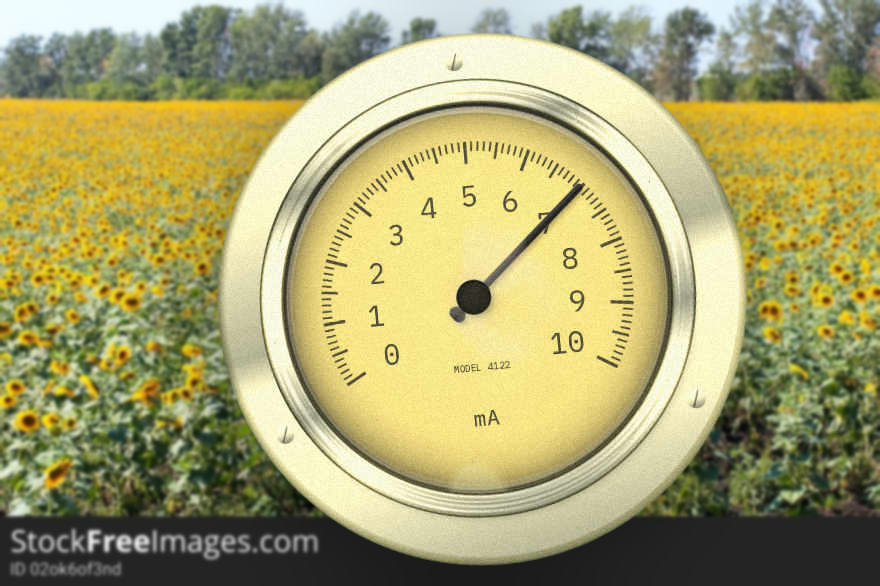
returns value=7 unit=mA
